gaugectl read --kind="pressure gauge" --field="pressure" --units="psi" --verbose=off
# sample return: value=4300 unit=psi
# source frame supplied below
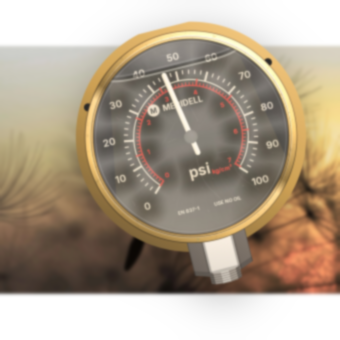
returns value=46 unit=psi
